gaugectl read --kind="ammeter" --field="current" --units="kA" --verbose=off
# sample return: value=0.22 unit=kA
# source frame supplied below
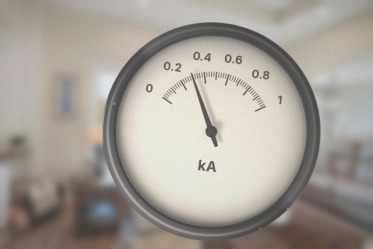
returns value=0.3 unit=kA
